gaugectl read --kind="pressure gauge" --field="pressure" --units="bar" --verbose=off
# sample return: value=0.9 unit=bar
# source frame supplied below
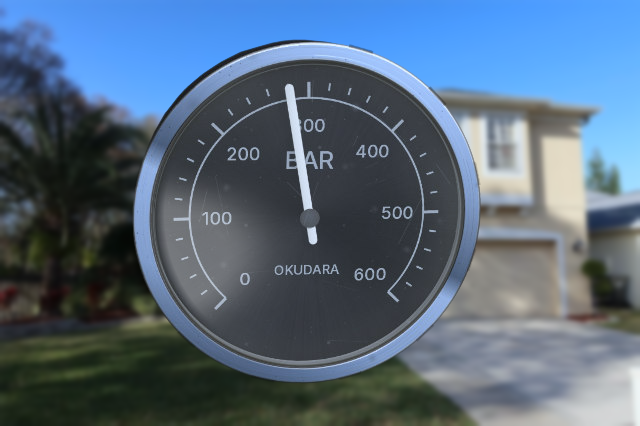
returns value=280 unit=bar
